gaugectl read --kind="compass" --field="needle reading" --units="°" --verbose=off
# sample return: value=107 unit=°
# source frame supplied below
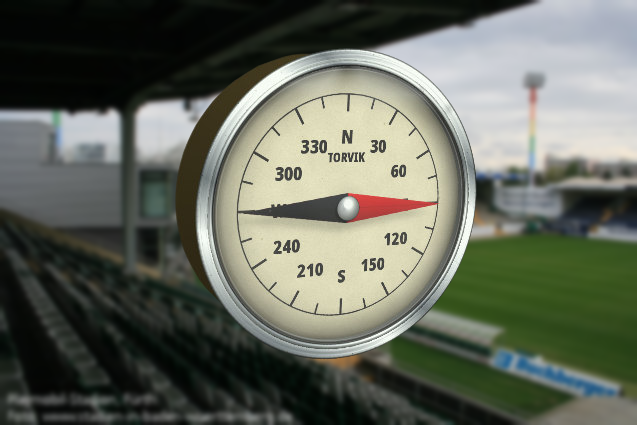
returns value=90 unit=°
